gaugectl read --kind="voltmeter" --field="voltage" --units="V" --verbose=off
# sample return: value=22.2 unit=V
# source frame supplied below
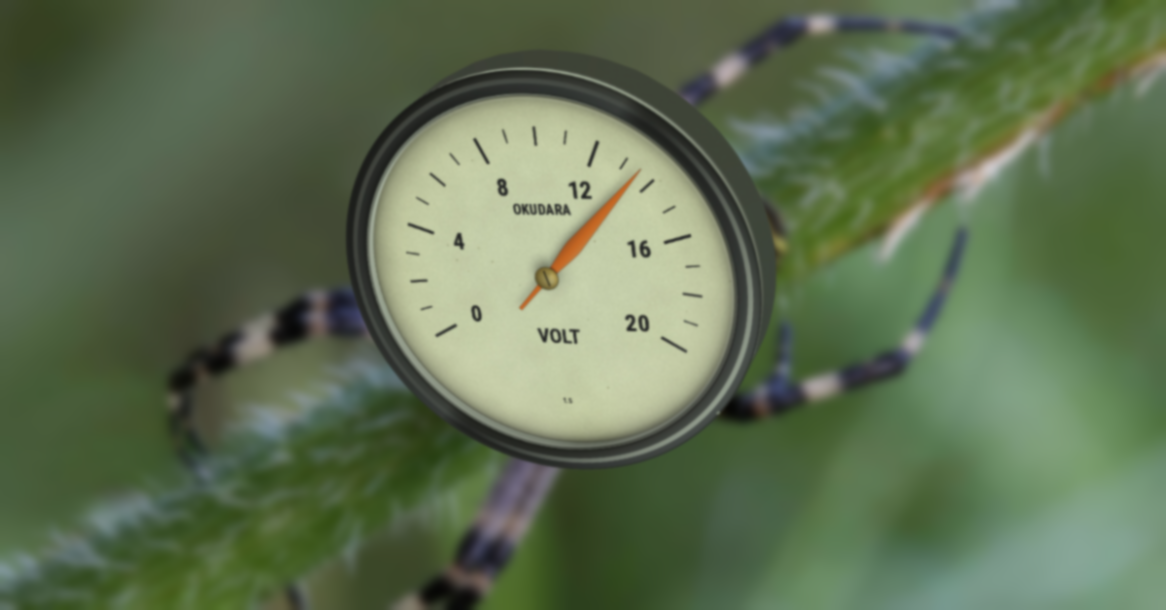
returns value=13.5 unit=V
